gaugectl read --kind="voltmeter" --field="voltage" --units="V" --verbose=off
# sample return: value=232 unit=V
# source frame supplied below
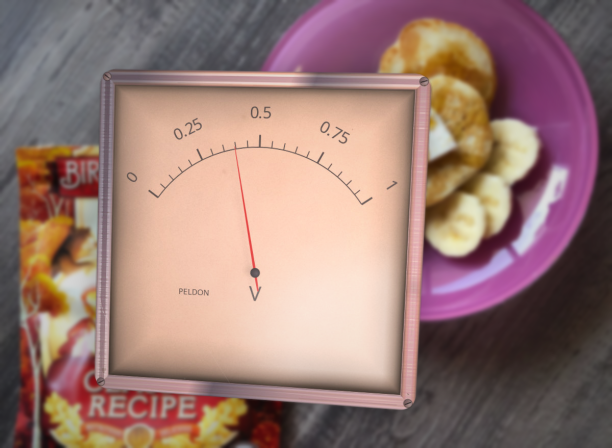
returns value=0.4 unit=V
